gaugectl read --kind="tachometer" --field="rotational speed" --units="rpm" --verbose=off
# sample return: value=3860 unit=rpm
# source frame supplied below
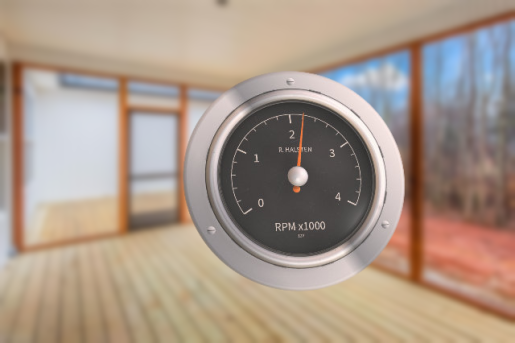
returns value=2200 unit=rpm
